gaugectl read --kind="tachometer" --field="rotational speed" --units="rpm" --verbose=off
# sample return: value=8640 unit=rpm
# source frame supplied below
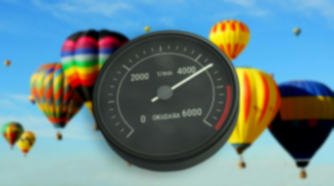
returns value=4400 unit=rpm
